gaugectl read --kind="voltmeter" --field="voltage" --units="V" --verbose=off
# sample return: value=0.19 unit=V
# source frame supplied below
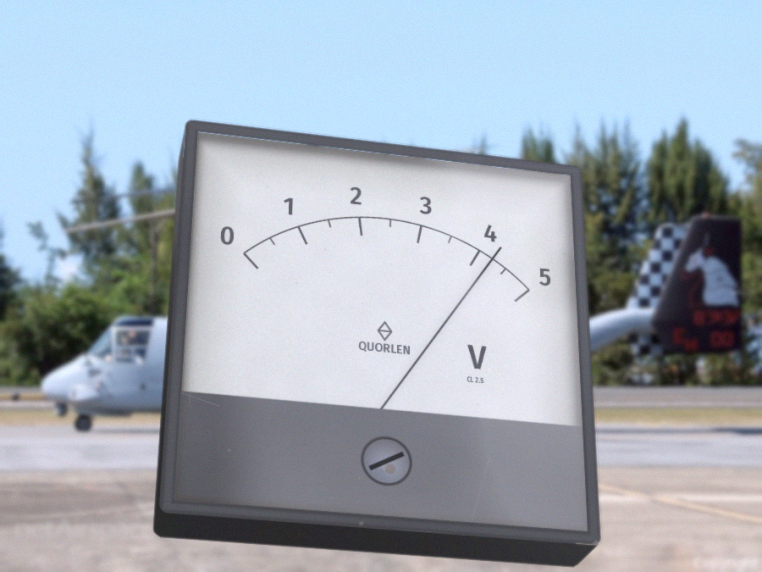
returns value=4.25 unit=V
